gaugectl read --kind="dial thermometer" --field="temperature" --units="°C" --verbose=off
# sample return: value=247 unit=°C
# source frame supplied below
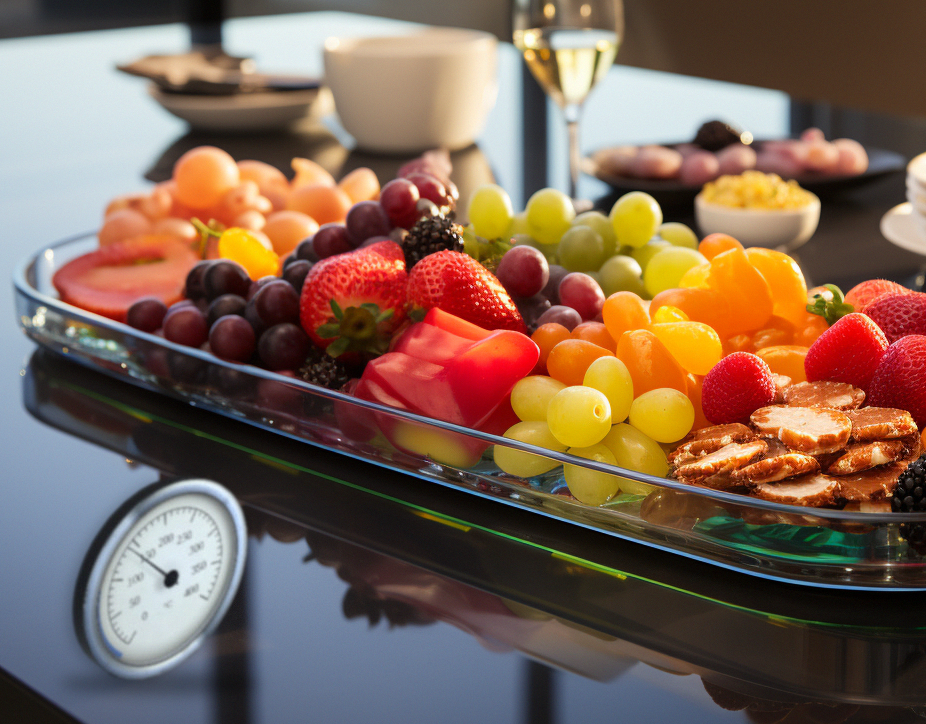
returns value=140 unit=°C
